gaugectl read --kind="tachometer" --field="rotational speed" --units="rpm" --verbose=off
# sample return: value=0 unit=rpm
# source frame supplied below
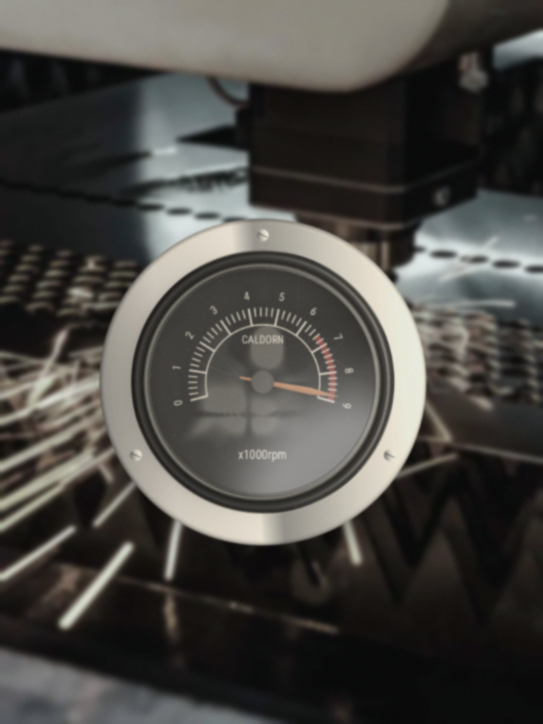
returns value=8800 unit=rpm
